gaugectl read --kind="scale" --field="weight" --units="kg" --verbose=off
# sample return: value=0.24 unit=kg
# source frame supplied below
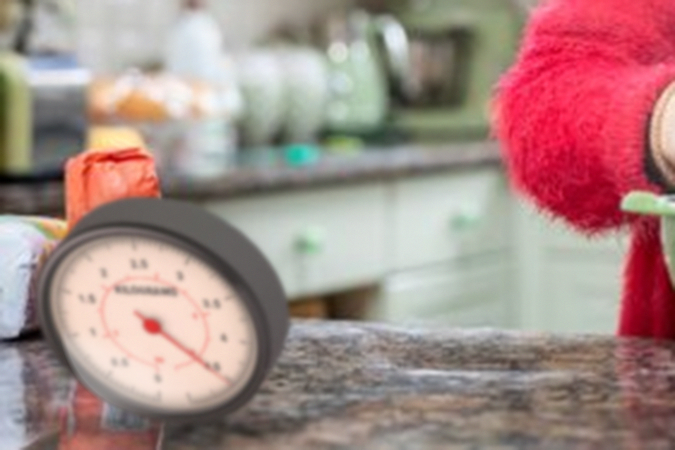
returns value=4.5 unit=kg
